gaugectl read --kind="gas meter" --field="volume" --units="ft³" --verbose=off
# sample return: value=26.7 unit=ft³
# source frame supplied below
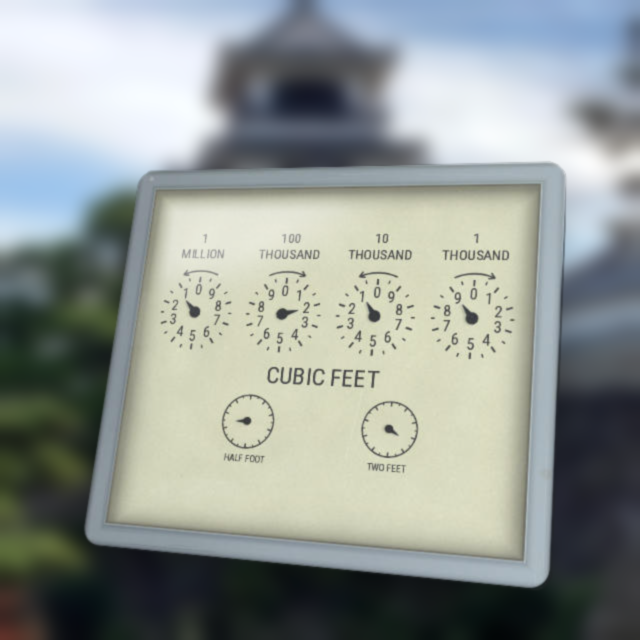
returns value=120900 unit=ft³
